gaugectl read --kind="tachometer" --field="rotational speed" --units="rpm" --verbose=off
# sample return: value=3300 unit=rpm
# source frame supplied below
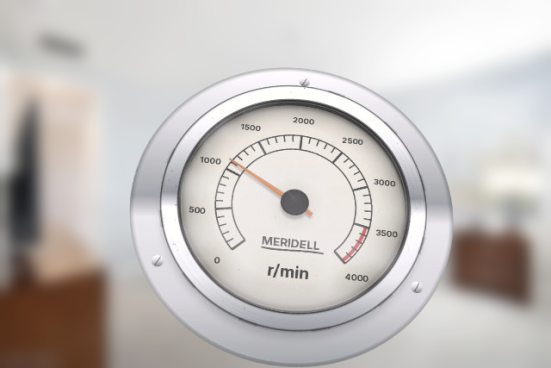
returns value=1100 unit=rpm
